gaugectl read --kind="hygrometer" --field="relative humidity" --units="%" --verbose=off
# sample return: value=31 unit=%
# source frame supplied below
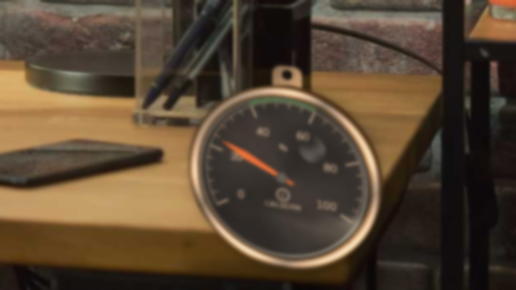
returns value=24 unit=%
